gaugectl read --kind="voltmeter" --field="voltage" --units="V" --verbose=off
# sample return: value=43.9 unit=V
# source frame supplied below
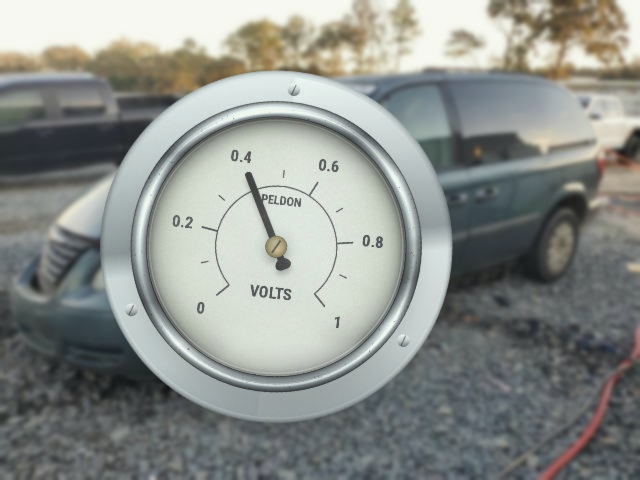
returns value=0.4 unit=V
